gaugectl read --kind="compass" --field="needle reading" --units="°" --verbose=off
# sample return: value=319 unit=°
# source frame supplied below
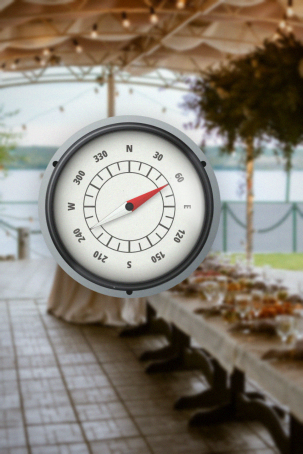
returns value=60 unit=°
